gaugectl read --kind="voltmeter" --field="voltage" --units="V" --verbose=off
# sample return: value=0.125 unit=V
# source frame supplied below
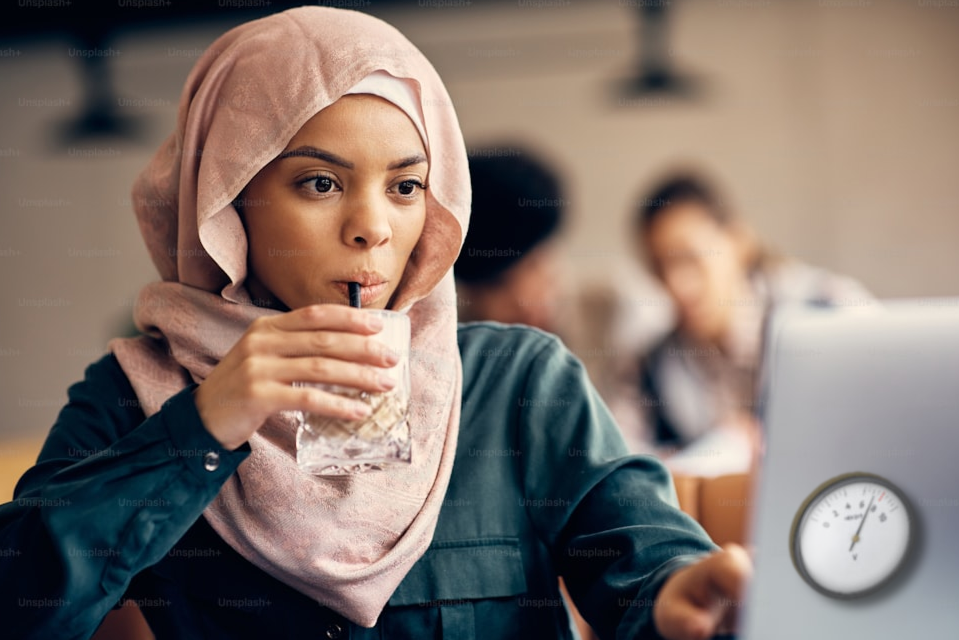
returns value=7 unit=V
